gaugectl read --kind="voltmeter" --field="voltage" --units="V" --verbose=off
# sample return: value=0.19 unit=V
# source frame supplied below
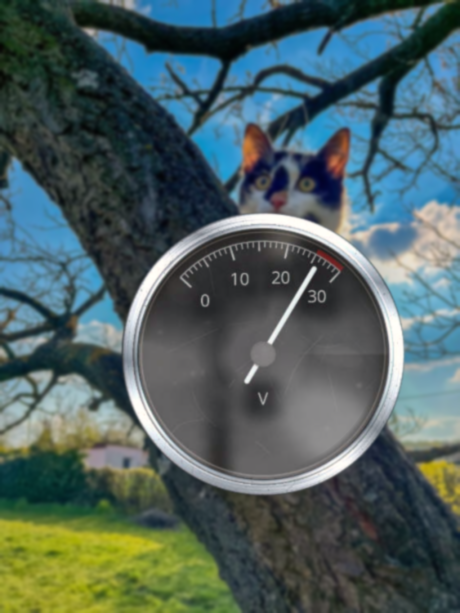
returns value=26 unit=V
